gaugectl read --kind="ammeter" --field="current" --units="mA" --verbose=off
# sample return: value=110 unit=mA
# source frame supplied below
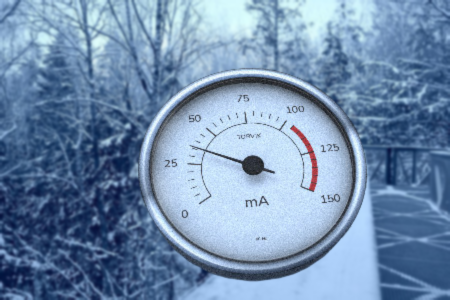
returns value=35 unit=mA
